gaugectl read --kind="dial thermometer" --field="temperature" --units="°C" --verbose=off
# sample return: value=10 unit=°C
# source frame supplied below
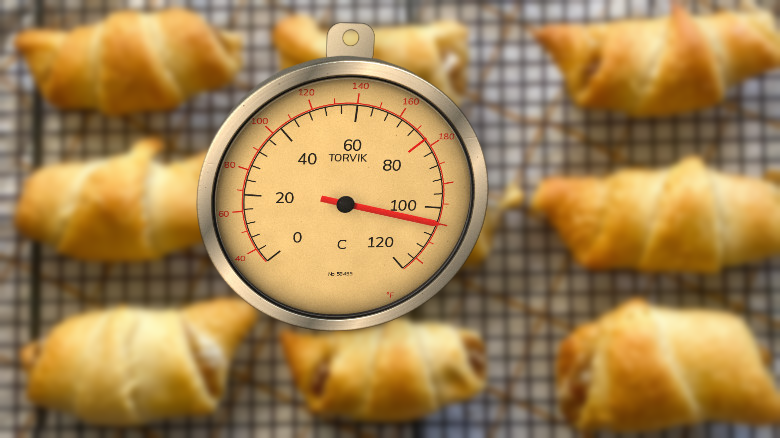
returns value=104 unit=°C
